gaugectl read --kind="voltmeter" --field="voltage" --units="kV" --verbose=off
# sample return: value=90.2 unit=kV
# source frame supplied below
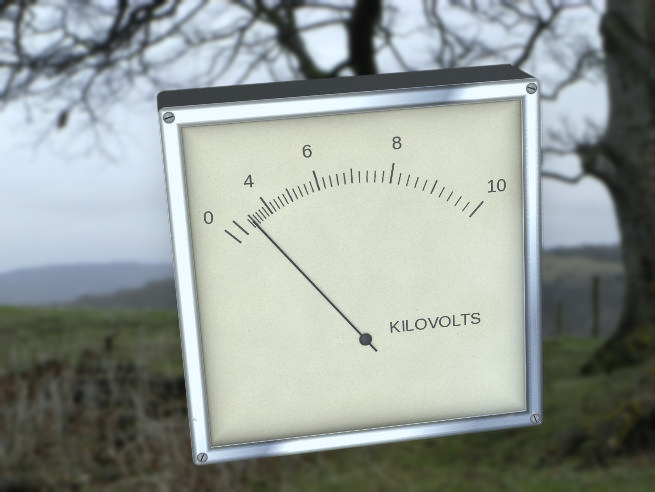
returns value=3 unit=kV
